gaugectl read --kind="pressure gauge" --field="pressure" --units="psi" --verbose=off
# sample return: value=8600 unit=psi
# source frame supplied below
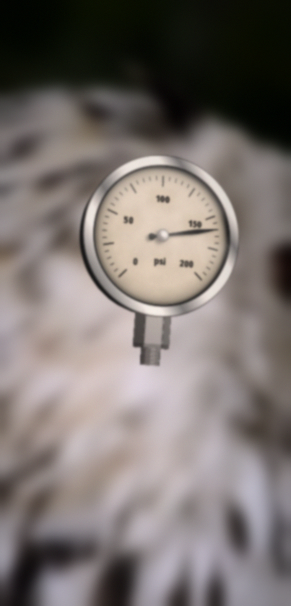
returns value=160 unit=psi
